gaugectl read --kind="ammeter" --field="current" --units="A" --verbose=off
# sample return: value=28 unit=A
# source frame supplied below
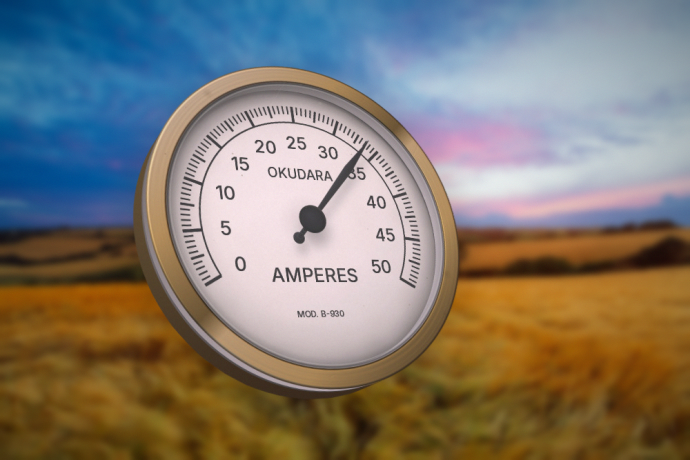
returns value=33.5 unit=A
